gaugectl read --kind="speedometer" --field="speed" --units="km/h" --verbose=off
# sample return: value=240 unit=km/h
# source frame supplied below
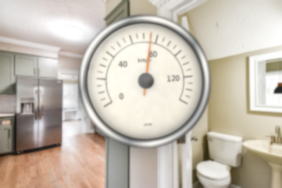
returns value=75 unit=km/h
